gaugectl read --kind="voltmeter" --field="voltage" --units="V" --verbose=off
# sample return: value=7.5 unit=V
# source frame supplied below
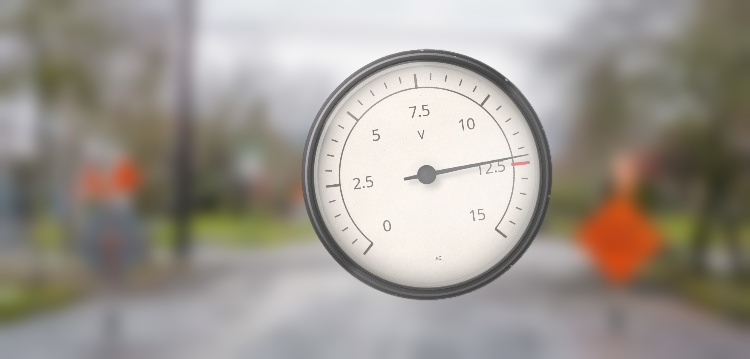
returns value=12.25 unit=V
